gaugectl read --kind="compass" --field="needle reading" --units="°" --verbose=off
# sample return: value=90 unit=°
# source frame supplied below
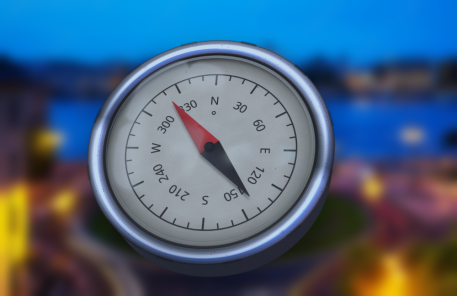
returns value=320 unit=°
